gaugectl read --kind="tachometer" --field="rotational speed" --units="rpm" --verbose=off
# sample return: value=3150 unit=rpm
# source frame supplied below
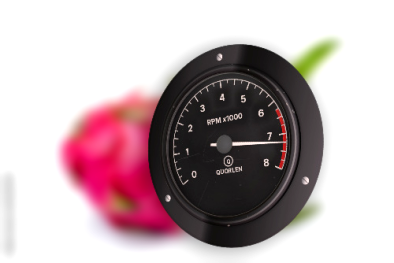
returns value=7250 unit=rpm
